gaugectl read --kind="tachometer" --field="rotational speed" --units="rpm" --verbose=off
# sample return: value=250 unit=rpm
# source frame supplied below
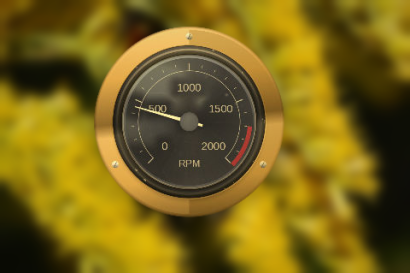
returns value=450 unit=rpm
